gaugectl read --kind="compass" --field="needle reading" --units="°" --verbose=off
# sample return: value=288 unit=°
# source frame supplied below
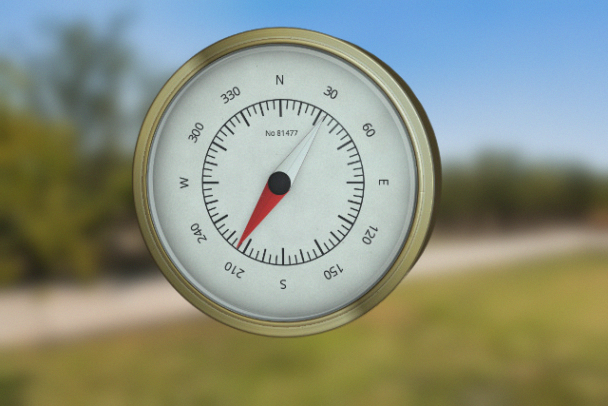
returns value=215 unit=°
